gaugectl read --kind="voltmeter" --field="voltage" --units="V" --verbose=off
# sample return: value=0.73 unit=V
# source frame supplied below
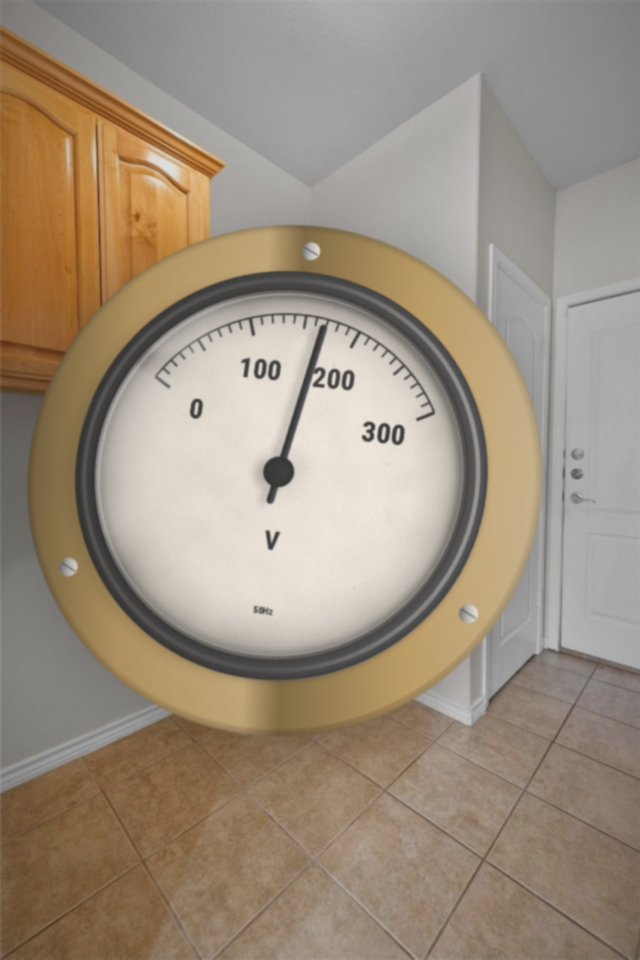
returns value=170 unit=V
